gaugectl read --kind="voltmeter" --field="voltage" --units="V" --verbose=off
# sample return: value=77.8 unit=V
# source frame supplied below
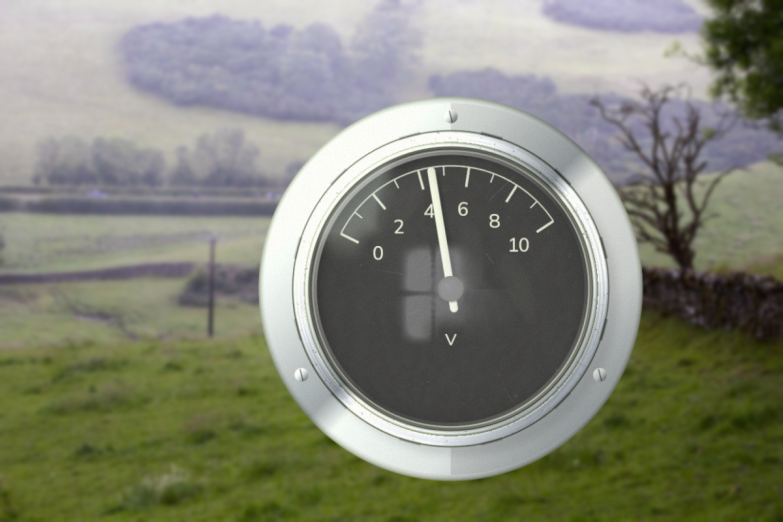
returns value=4.5 unit=V
